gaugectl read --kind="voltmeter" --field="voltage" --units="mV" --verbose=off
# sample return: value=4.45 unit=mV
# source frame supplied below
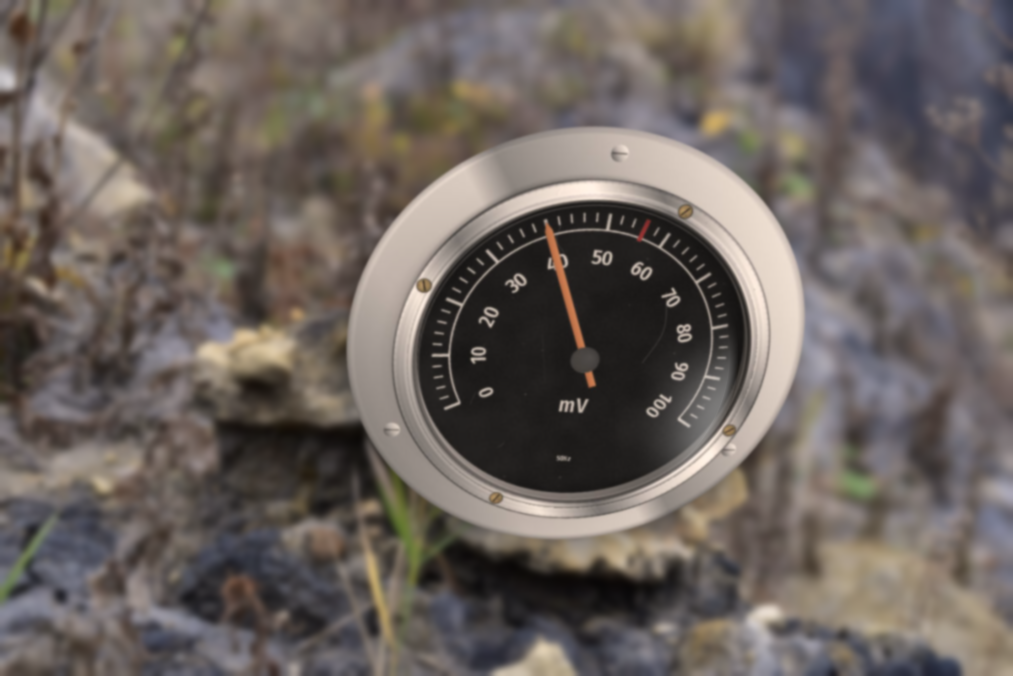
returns value=40 unit=mV
